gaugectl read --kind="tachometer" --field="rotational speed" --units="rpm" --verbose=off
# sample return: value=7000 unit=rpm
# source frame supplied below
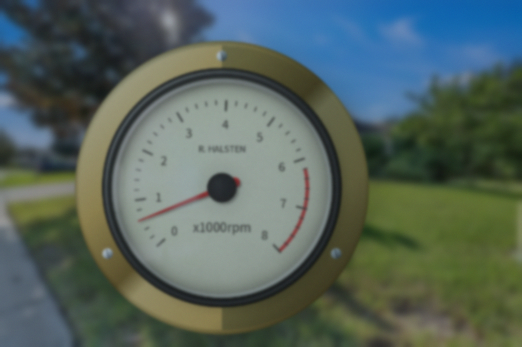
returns value=600 unit=rpm
